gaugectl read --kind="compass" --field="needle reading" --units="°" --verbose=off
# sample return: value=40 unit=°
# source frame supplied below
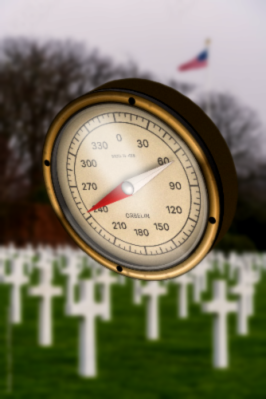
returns value=245 unit=°
